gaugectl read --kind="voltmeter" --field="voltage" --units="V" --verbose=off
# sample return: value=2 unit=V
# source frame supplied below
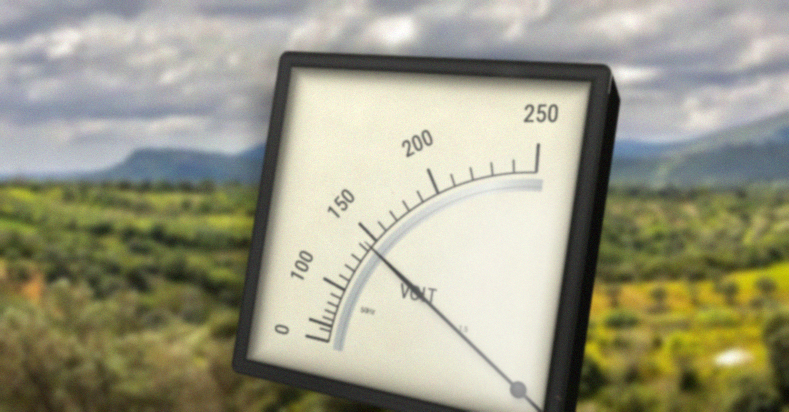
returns value=145 unit=V
